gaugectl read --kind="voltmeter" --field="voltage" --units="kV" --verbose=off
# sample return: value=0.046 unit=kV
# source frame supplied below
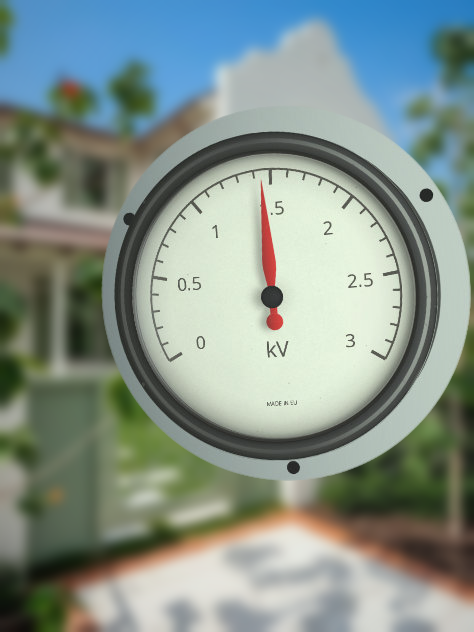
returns value=1.45 unit=kV
